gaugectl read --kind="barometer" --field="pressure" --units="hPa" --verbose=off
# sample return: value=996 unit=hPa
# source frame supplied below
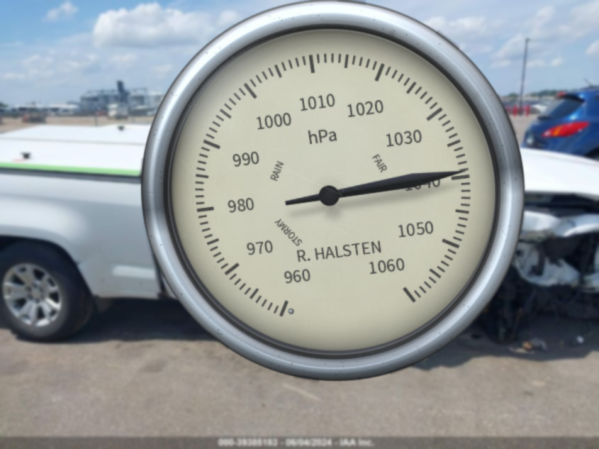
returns value=1039 unit=hPa
